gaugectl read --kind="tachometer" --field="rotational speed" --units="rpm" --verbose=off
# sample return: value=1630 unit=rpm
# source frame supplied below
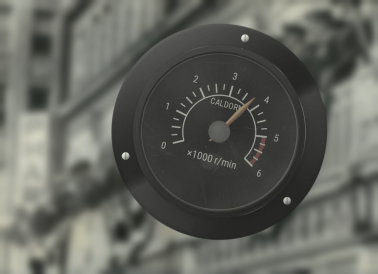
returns value=3750 unit=rpm
